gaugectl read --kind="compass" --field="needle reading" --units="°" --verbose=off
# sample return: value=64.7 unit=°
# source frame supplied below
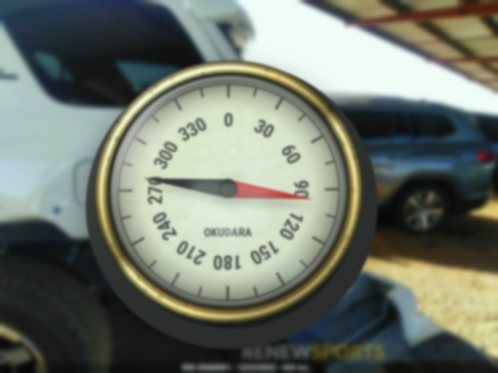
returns value=97.5 unit=°
